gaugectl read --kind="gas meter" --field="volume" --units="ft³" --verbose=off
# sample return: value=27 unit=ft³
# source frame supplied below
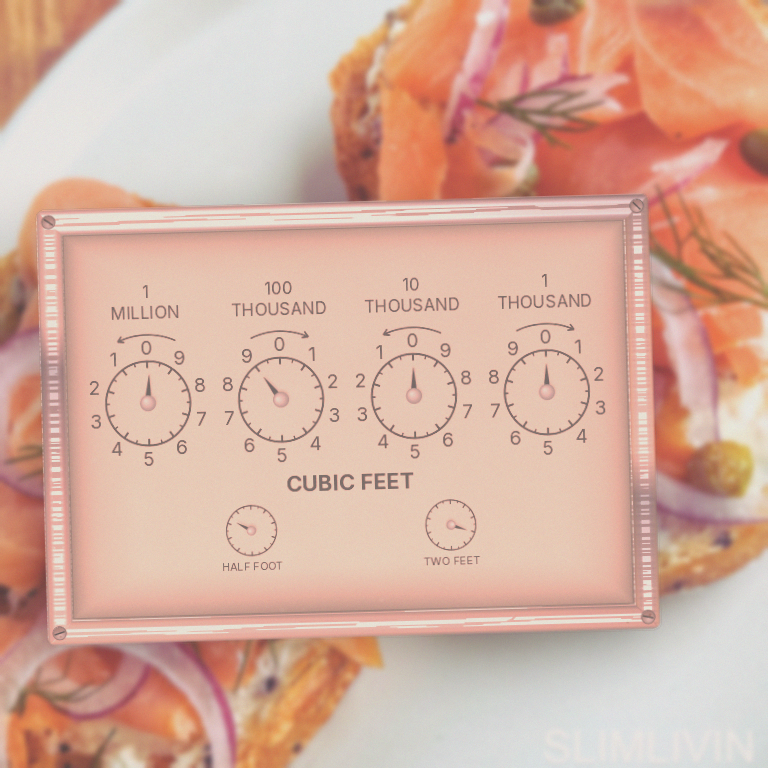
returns value=990000 unit=ft³
